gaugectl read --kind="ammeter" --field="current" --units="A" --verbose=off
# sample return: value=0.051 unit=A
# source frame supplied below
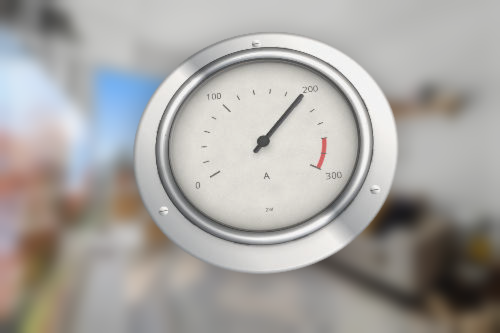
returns value=200 unit=A
